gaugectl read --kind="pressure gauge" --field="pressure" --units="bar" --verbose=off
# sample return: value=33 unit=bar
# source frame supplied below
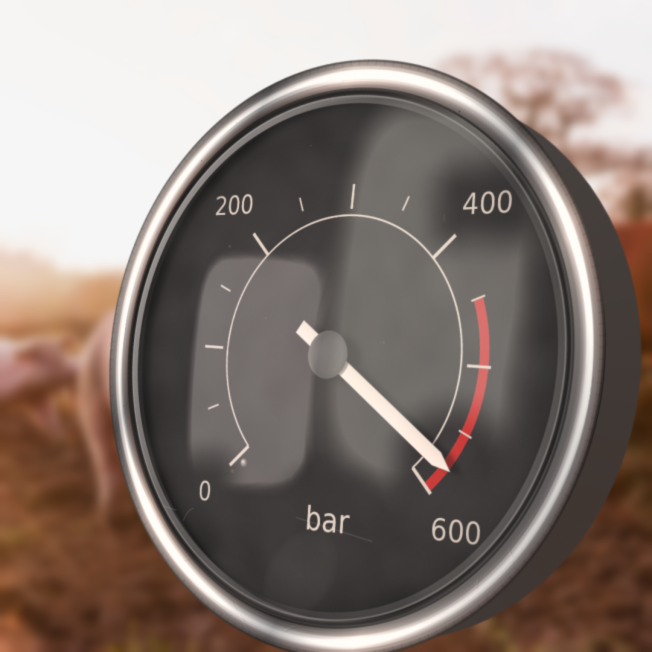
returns value=575 unit=bar
